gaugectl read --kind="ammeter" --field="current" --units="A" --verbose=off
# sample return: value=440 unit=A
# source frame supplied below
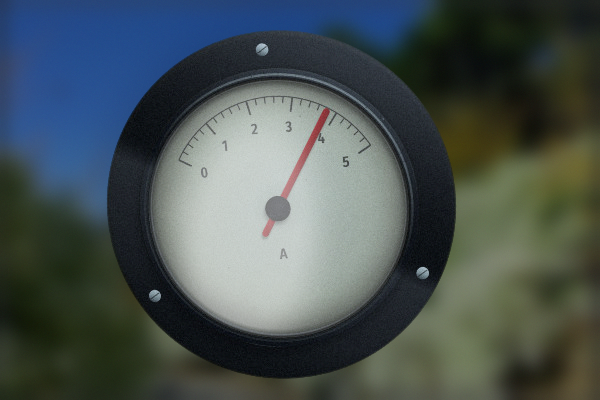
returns value=3.8 unit=A
